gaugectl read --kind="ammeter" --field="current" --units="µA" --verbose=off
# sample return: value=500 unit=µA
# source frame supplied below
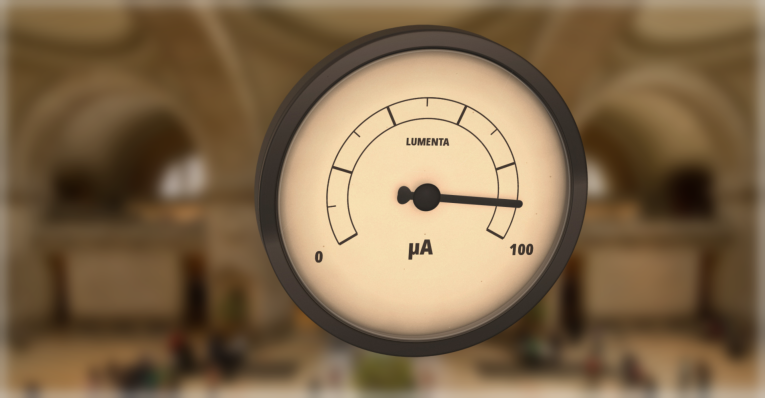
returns value=90 unit=µA
